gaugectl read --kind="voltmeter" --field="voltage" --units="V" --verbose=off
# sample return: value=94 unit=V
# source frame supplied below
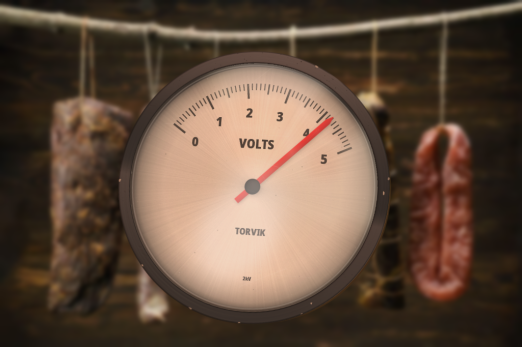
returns value=4.2 unit=V
